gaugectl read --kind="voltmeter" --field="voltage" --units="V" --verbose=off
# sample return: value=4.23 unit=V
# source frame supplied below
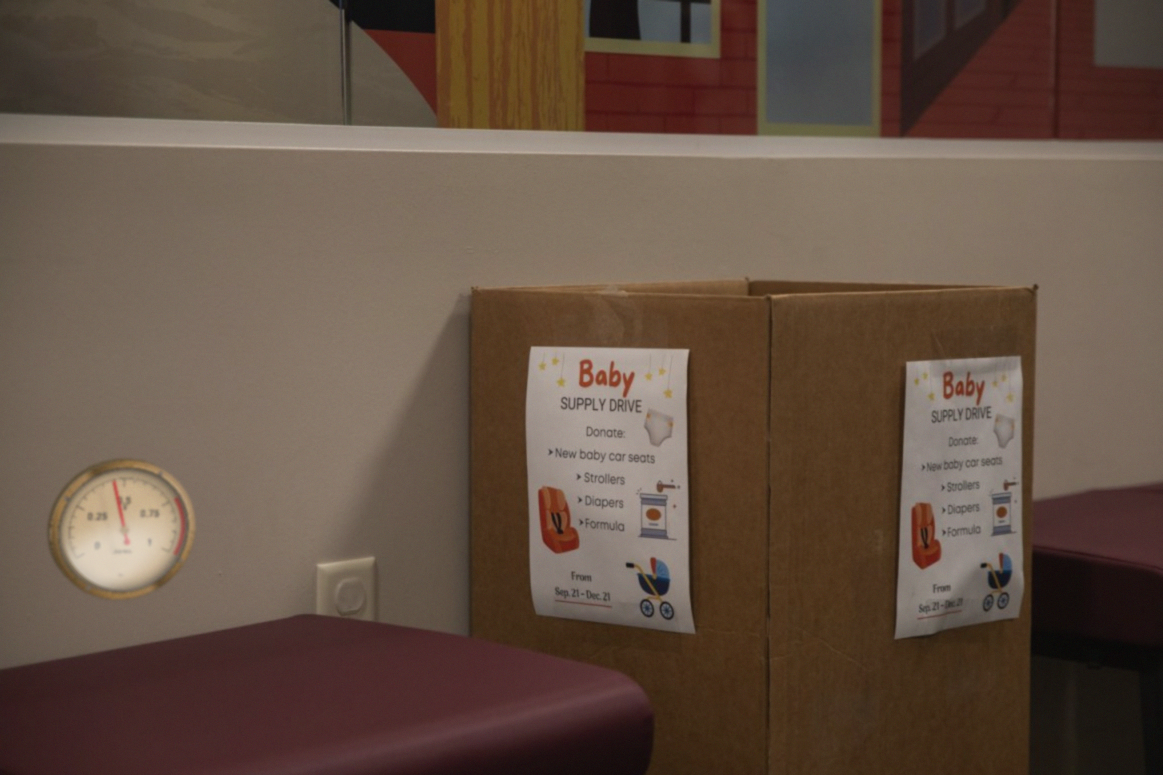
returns value=0.45 unit=V
